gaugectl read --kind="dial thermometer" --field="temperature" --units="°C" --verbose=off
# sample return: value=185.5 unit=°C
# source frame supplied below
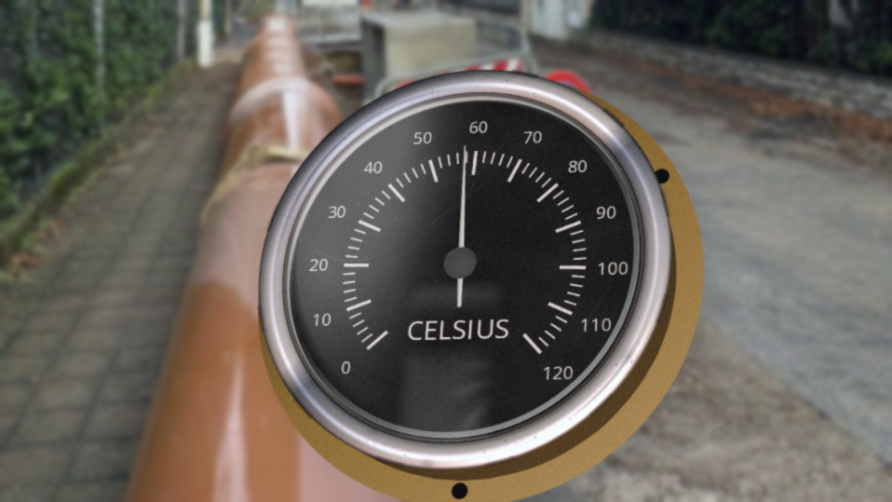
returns value=58 unit=°C
